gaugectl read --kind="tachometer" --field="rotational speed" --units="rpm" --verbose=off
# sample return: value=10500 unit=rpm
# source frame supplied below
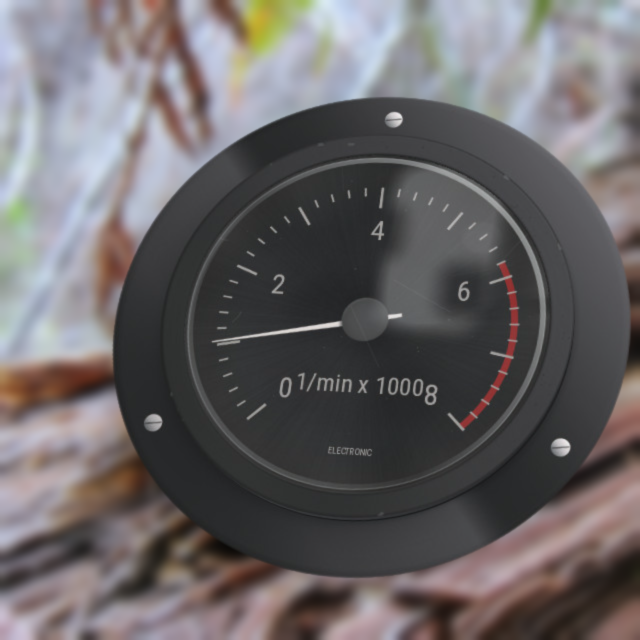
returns value=1000 unit=rpm
